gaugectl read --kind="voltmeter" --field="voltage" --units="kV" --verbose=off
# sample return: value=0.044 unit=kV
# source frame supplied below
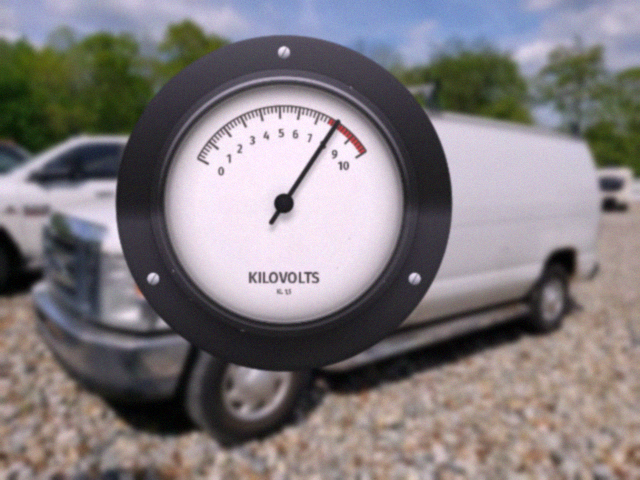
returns value=8 unit=kV
